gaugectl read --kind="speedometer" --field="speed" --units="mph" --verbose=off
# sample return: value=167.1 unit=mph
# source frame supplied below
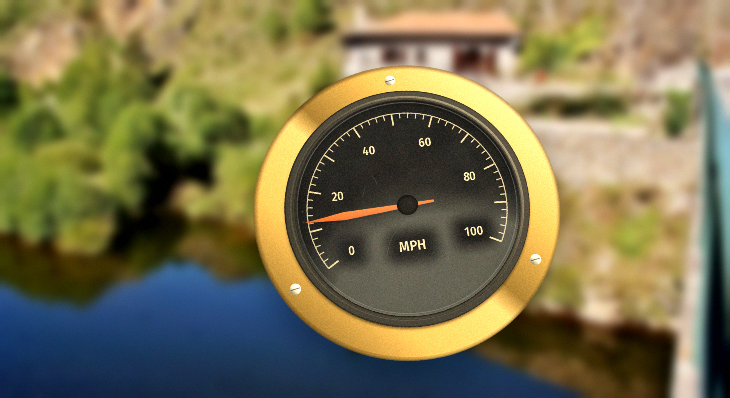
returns value=12 unit=mph
